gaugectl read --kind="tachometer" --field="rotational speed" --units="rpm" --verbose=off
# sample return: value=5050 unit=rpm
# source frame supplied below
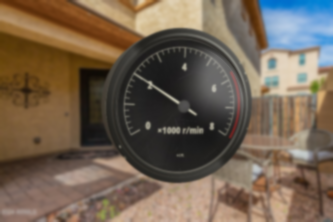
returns value=2000 unit=rpm
